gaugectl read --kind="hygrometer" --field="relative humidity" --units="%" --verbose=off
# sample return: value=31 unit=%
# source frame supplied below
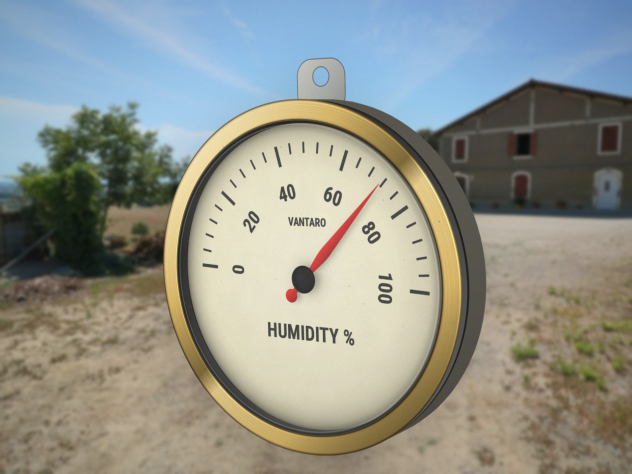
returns value=72 unit=%
